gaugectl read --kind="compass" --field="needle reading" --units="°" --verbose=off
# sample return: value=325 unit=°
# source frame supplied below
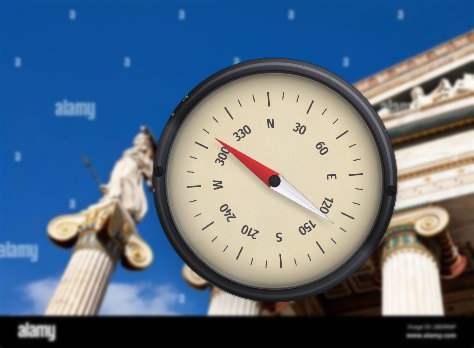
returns value=310 unit=°
